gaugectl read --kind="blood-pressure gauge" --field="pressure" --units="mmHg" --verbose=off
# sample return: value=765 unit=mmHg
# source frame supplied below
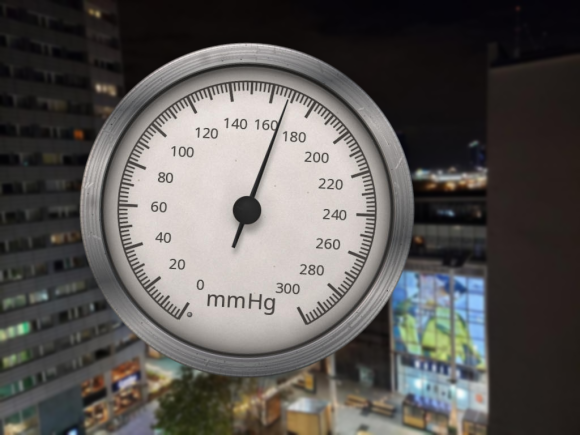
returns value=168 unit=mmHg
